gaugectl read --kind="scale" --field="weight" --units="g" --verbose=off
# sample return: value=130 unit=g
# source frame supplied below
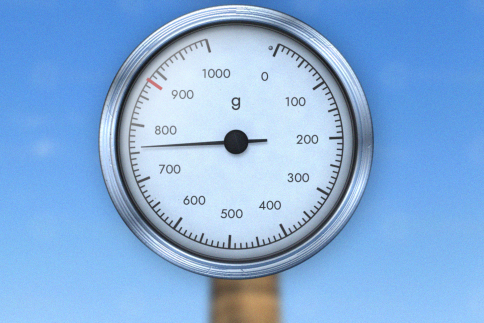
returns value=760 unit=g
